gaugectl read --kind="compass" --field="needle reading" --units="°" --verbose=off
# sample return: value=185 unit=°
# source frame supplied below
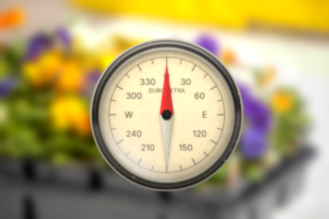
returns value=0 unit=°
